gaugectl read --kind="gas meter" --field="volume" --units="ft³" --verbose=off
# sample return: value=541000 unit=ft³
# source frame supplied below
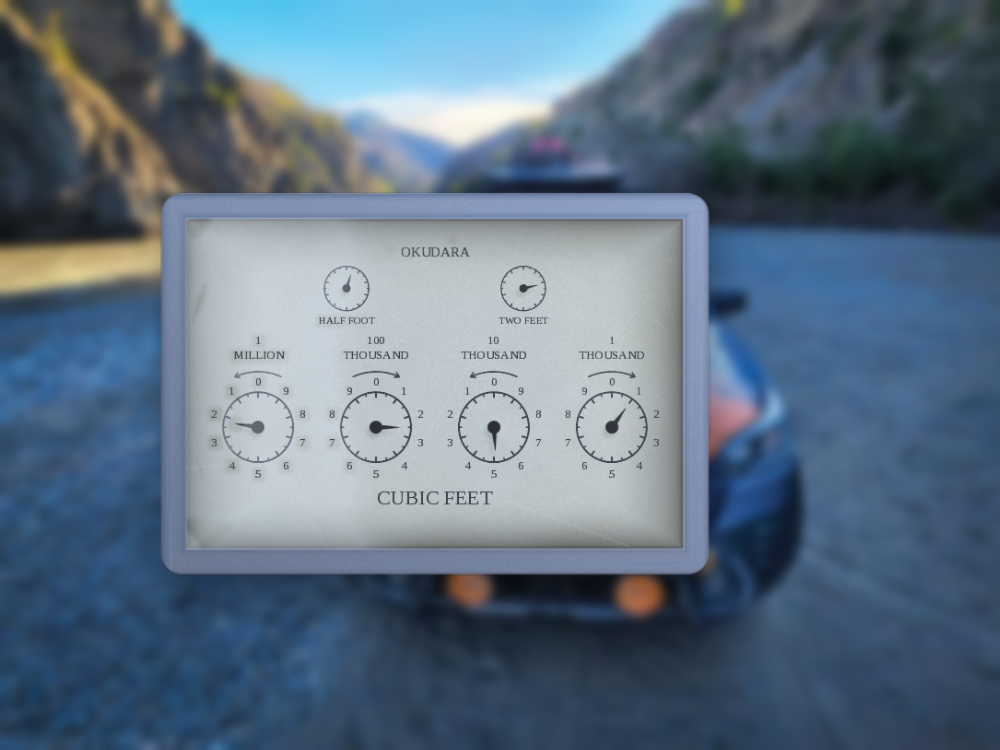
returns value=225100 unit=ft³
